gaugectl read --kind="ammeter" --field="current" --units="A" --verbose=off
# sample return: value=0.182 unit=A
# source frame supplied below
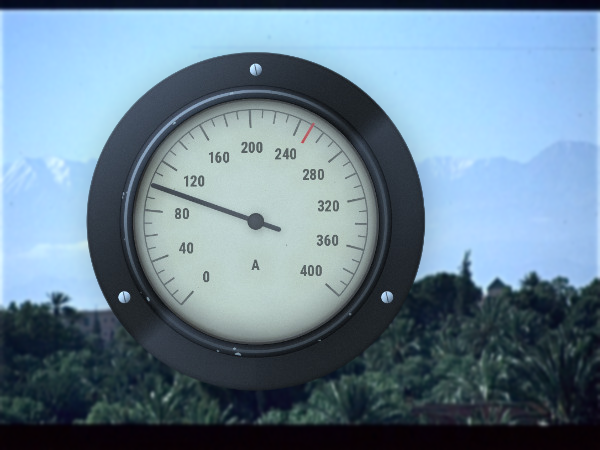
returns value=100 unit=A
